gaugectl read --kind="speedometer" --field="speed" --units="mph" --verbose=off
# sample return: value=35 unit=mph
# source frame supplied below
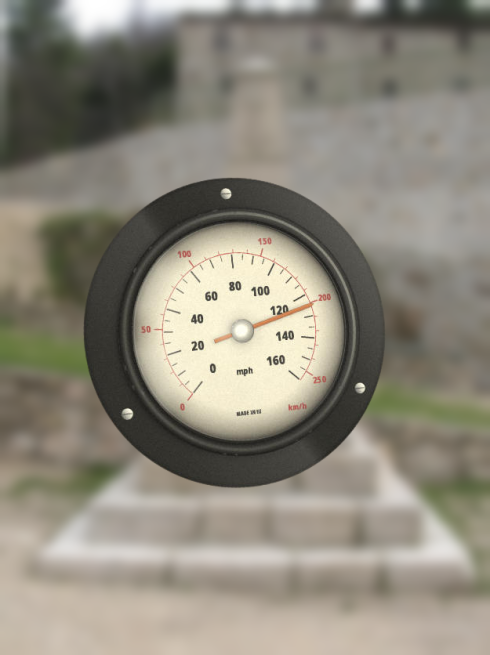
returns value=125 unit=mph
